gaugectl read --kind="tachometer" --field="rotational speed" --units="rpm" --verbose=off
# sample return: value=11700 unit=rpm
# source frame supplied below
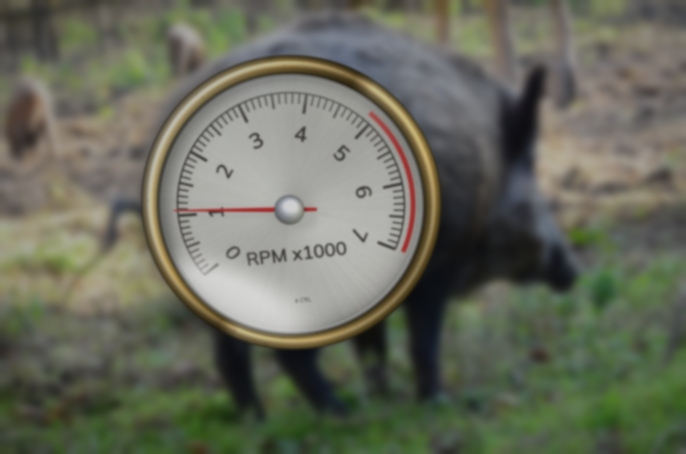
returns value=1100 unit=rpm
